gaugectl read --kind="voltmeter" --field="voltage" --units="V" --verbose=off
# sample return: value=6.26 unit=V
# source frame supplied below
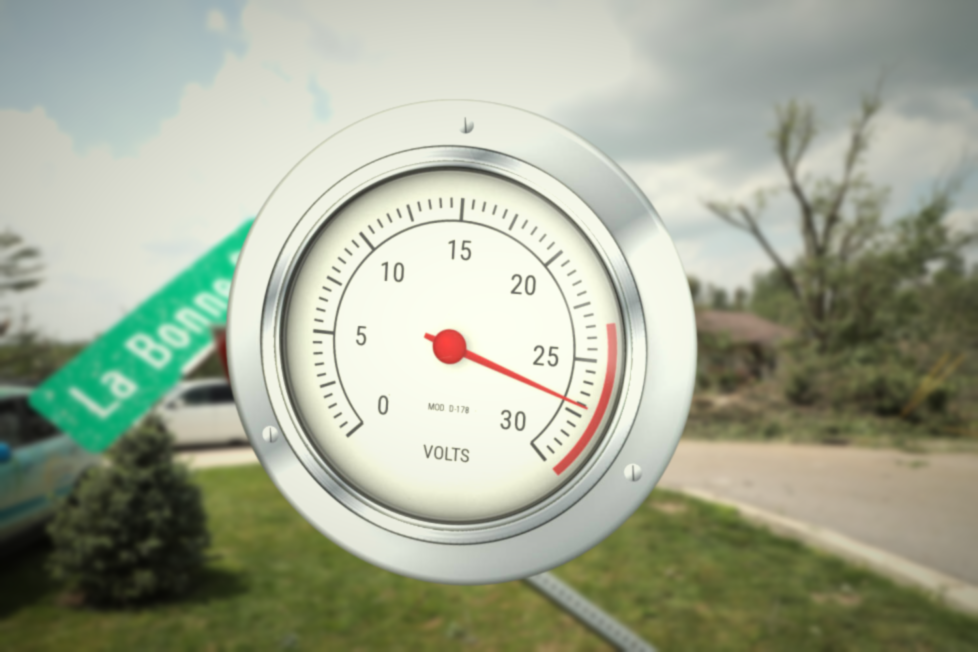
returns value=27 unit=V
